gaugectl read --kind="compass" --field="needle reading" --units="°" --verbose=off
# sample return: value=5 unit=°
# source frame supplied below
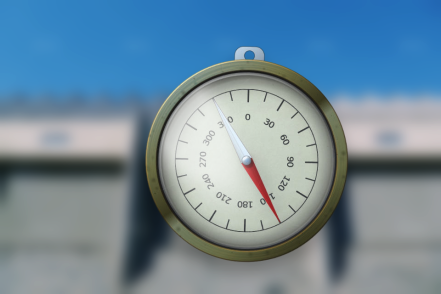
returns value=150 unit=°
